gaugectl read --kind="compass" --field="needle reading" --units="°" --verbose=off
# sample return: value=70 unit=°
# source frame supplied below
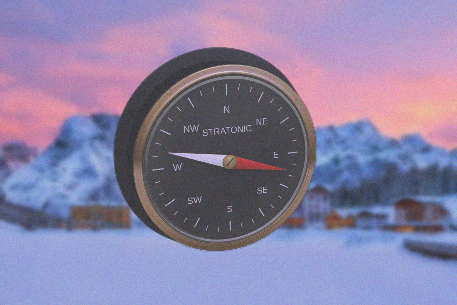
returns value=105 unit=°
